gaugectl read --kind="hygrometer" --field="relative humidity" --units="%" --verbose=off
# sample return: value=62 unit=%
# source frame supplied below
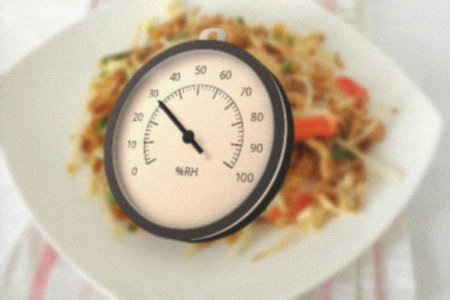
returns value=30 unit=%
